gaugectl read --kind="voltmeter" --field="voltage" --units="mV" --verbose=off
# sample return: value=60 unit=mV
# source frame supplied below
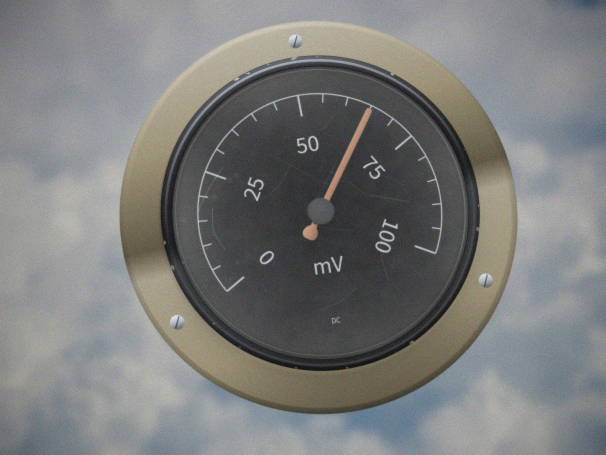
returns value=65 unit=mV
